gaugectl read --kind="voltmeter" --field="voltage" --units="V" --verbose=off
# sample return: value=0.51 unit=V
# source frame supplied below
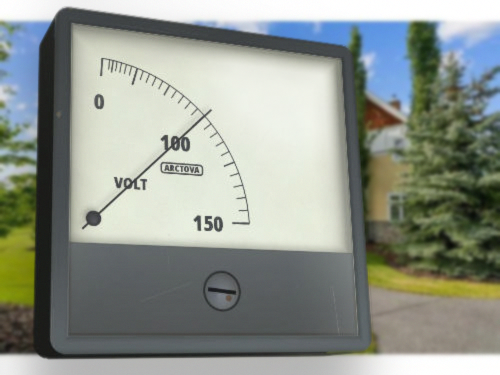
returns value=100 unit=V
